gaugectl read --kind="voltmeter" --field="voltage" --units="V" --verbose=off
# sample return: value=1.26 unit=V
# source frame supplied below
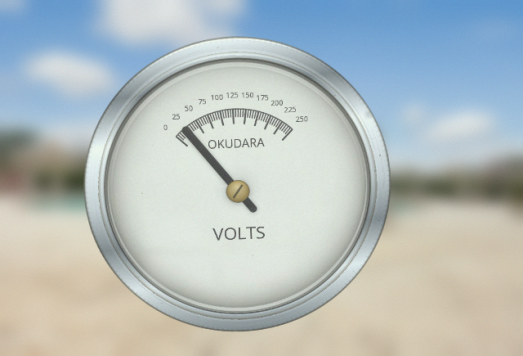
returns value=25 unit=V
